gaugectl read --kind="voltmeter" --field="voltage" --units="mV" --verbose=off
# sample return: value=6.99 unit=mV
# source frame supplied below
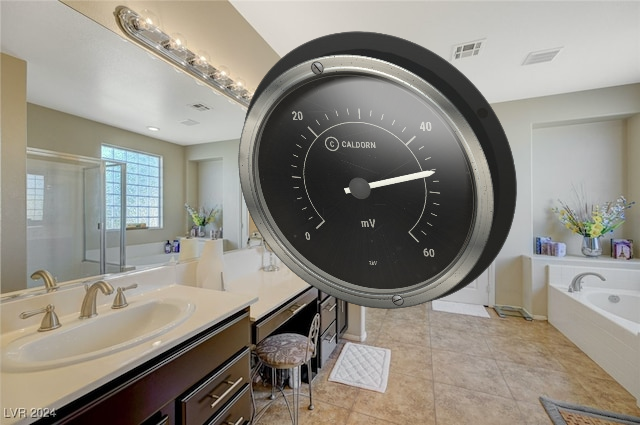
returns value=46 unit=mV
